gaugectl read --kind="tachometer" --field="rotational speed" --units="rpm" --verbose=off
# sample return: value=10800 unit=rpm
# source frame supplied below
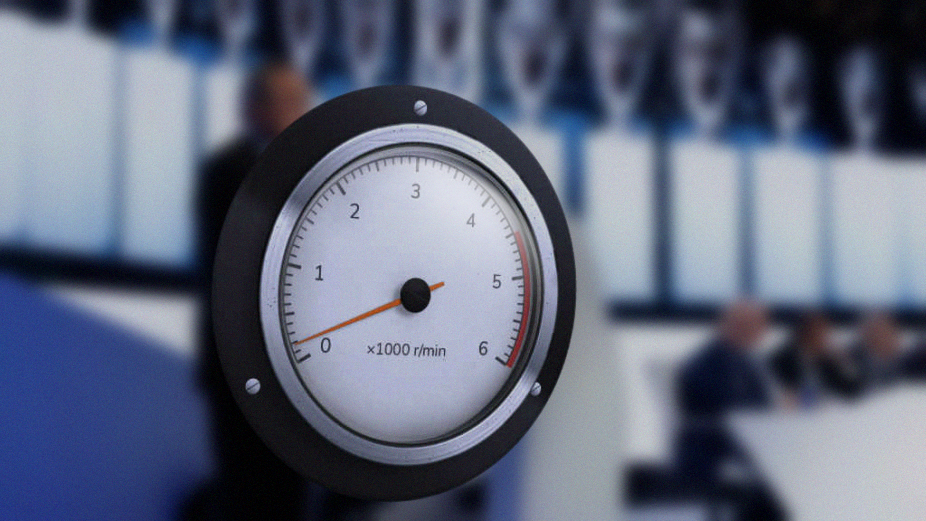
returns value=200 unit=rpm
